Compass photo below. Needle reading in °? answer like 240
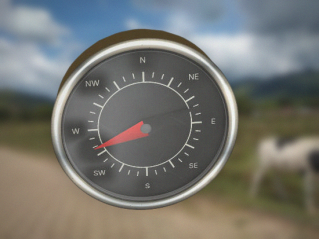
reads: 250
